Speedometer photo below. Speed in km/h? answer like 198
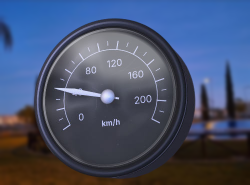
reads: 40
